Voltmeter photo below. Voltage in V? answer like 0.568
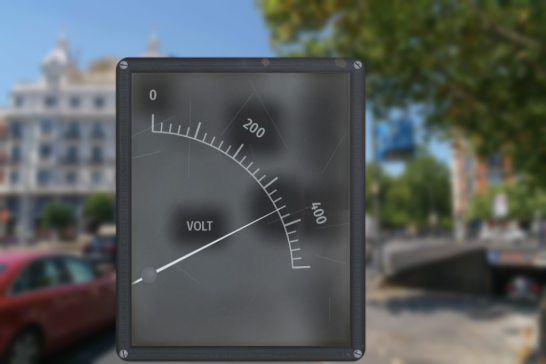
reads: 360
